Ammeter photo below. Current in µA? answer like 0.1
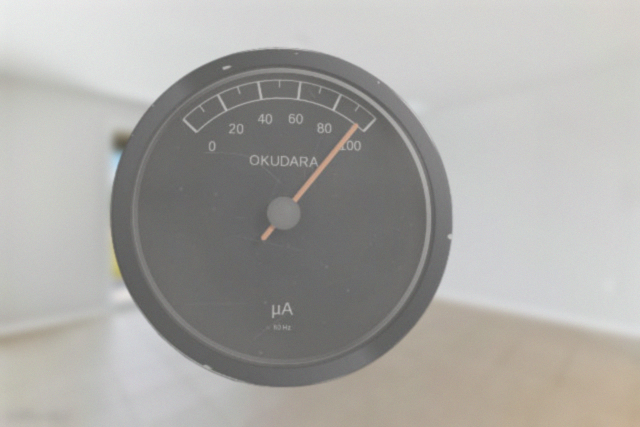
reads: 95
